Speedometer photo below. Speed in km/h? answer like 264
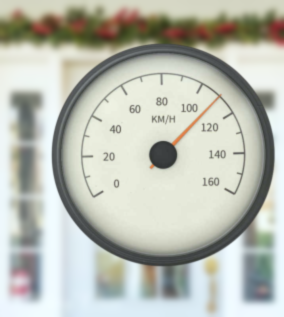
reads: 110
